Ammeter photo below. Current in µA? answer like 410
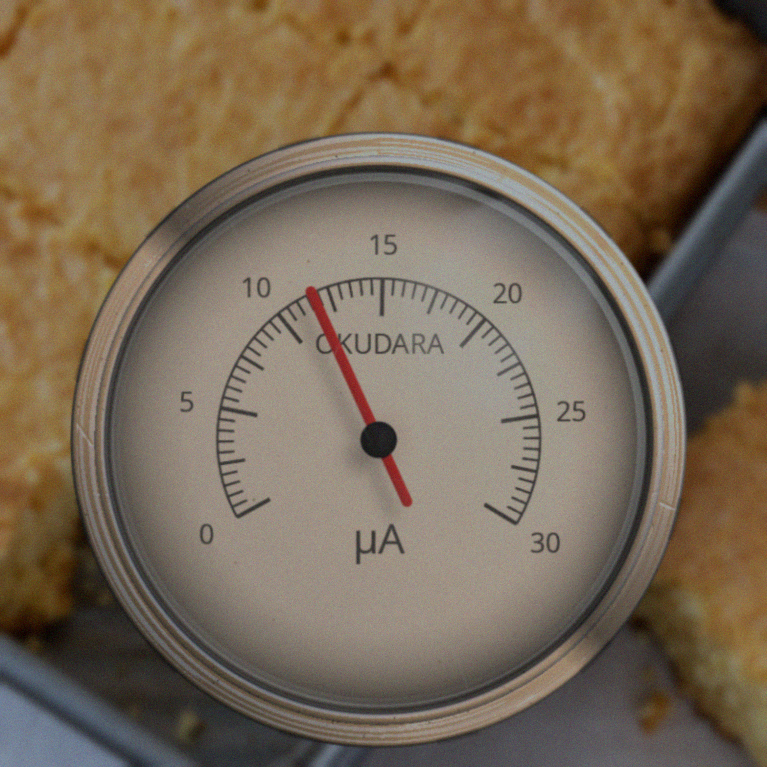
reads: 11.75
